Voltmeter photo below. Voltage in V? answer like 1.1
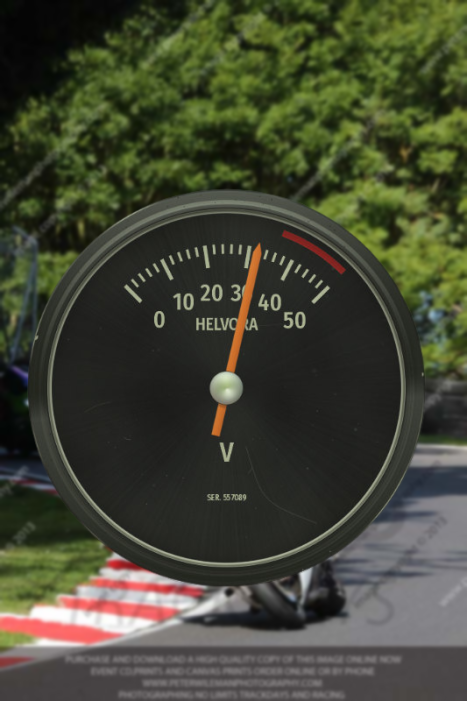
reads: 32
